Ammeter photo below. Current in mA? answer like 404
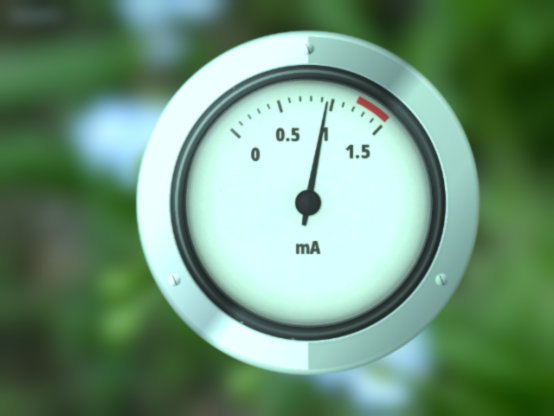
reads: 0.95
